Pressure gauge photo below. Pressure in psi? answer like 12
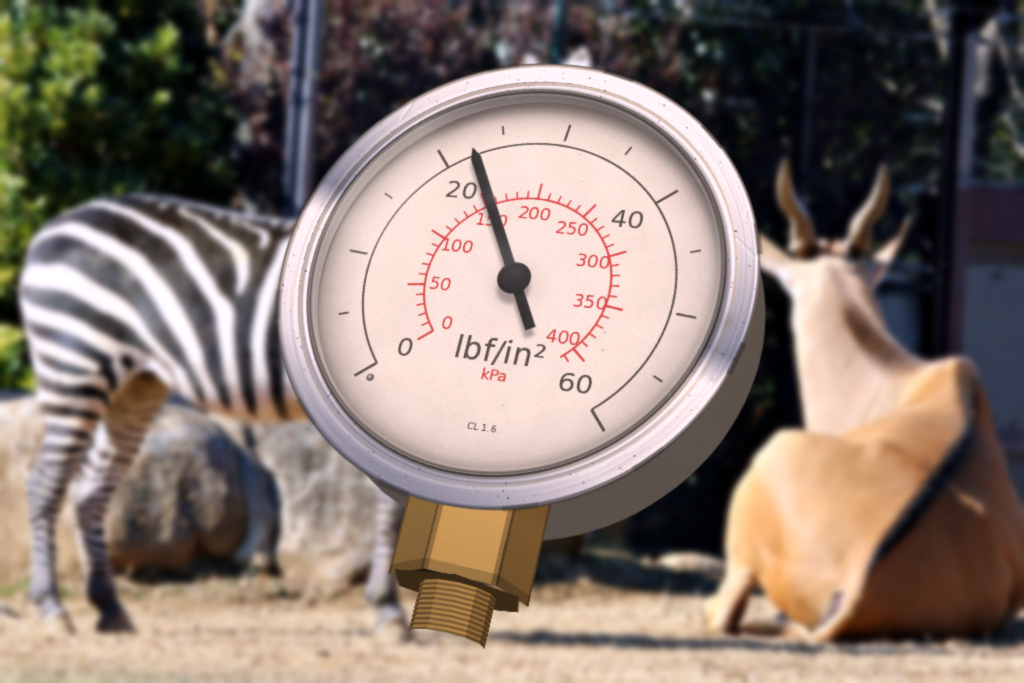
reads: 22.5
